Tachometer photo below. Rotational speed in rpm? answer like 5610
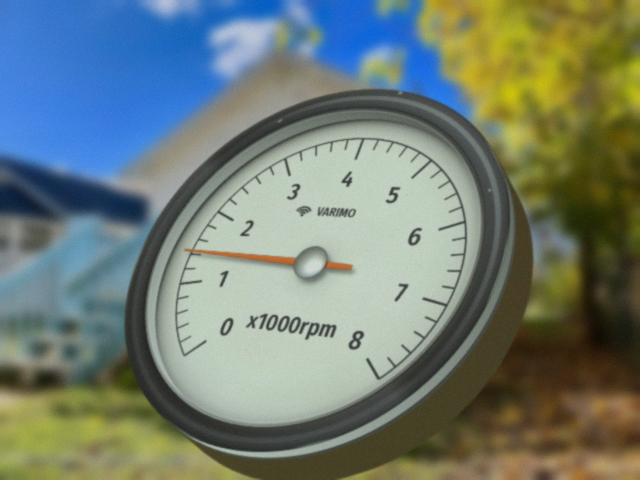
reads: 1400
